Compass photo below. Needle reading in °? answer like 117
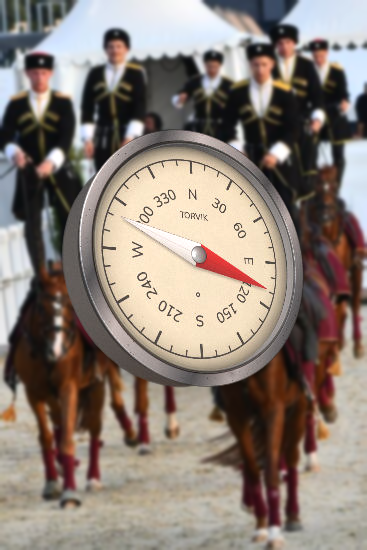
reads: 110
